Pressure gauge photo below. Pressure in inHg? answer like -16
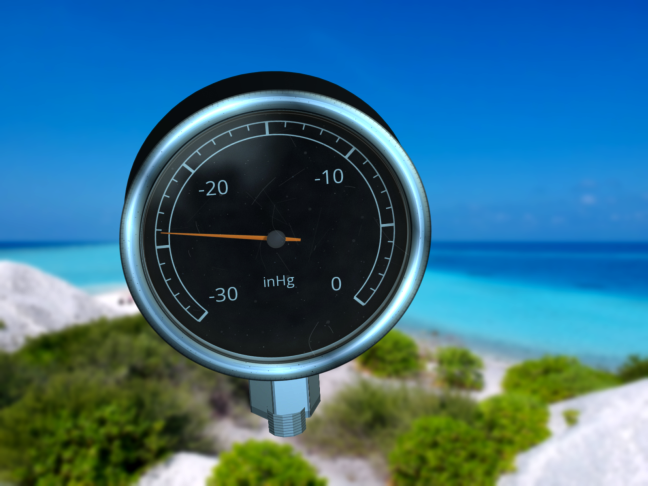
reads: -24
